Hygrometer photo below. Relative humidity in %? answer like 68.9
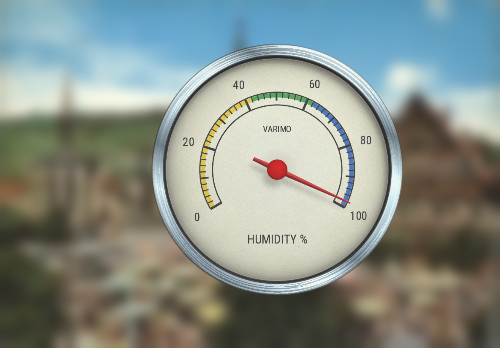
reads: 98
